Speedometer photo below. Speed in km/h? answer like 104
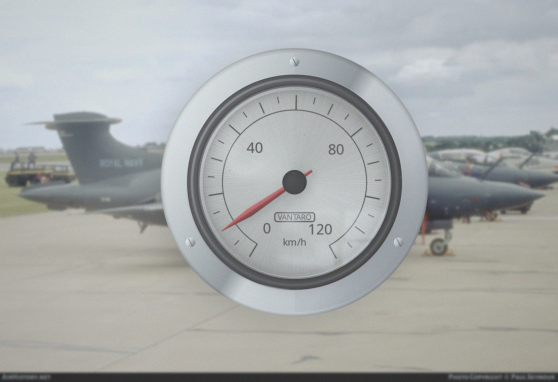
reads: 10
